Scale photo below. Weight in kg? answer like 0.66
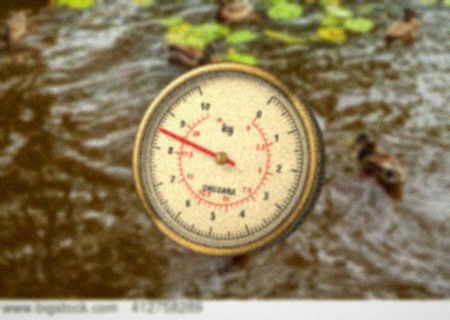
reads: 8.5
